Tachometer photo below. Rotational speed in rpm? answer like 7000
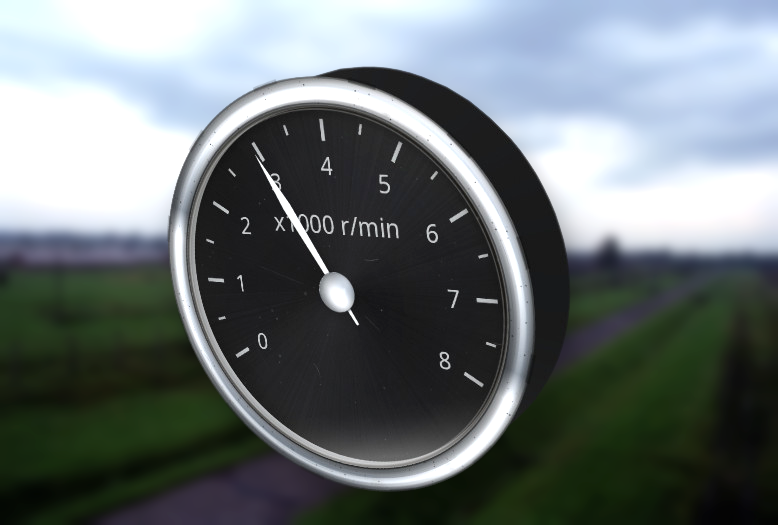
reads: 3000
